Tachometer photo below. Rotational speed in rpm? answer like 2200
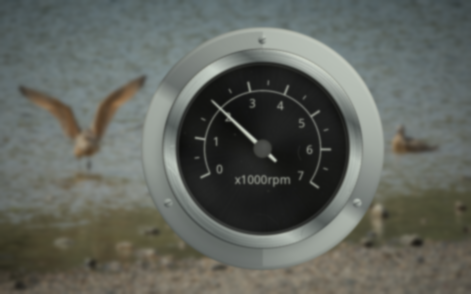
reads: 2000
